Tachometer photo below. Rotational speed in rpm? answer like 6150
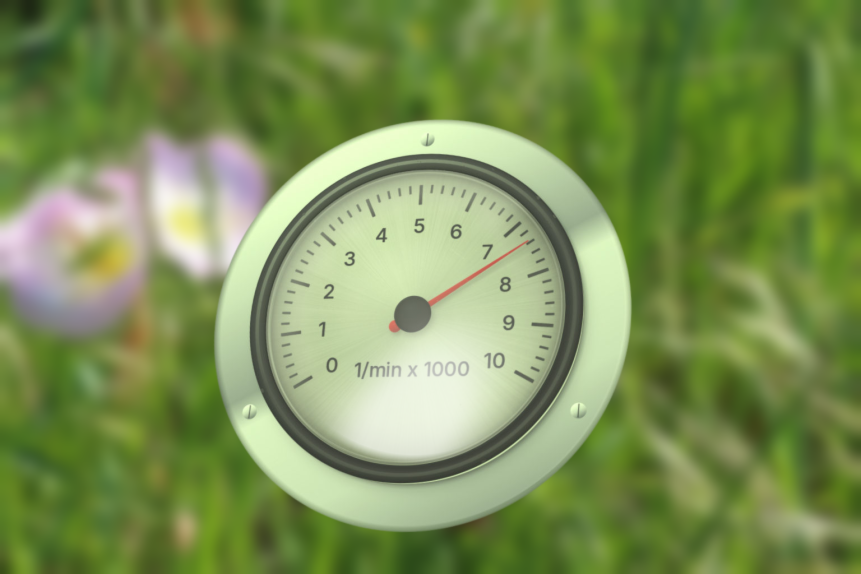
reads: 7400
